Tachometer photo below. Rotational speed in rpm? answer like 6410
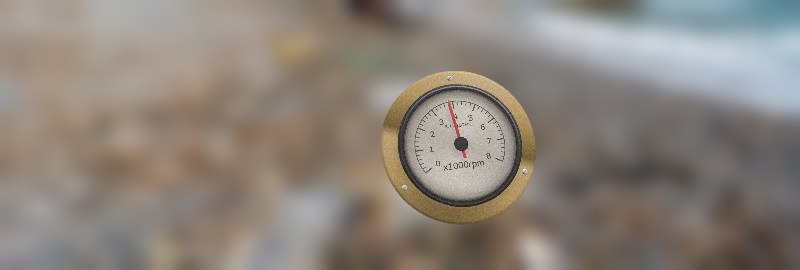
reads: 3800
